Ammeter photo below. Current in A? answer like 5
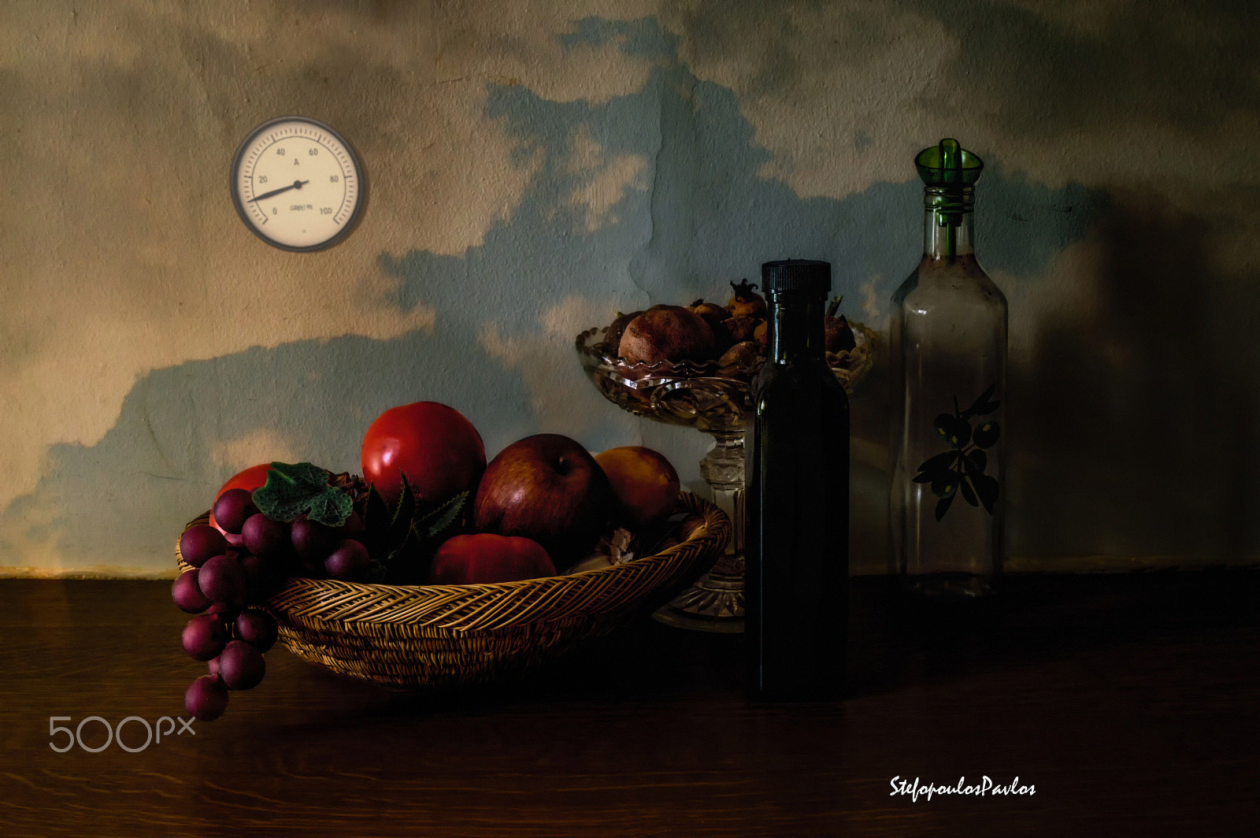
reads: 10
